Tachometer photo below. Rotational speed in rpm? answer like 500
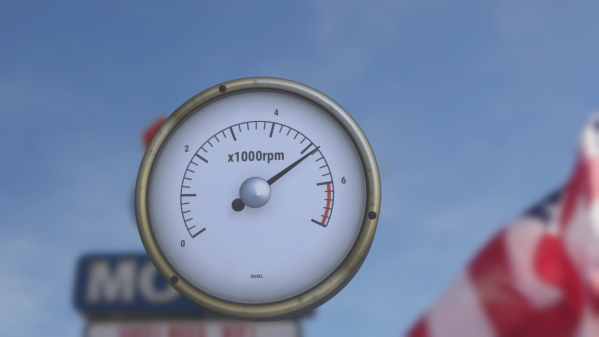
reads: 5200
